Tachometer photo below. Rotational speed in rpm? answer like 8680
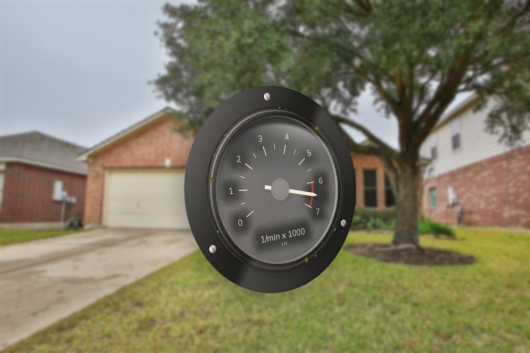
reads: 6500
